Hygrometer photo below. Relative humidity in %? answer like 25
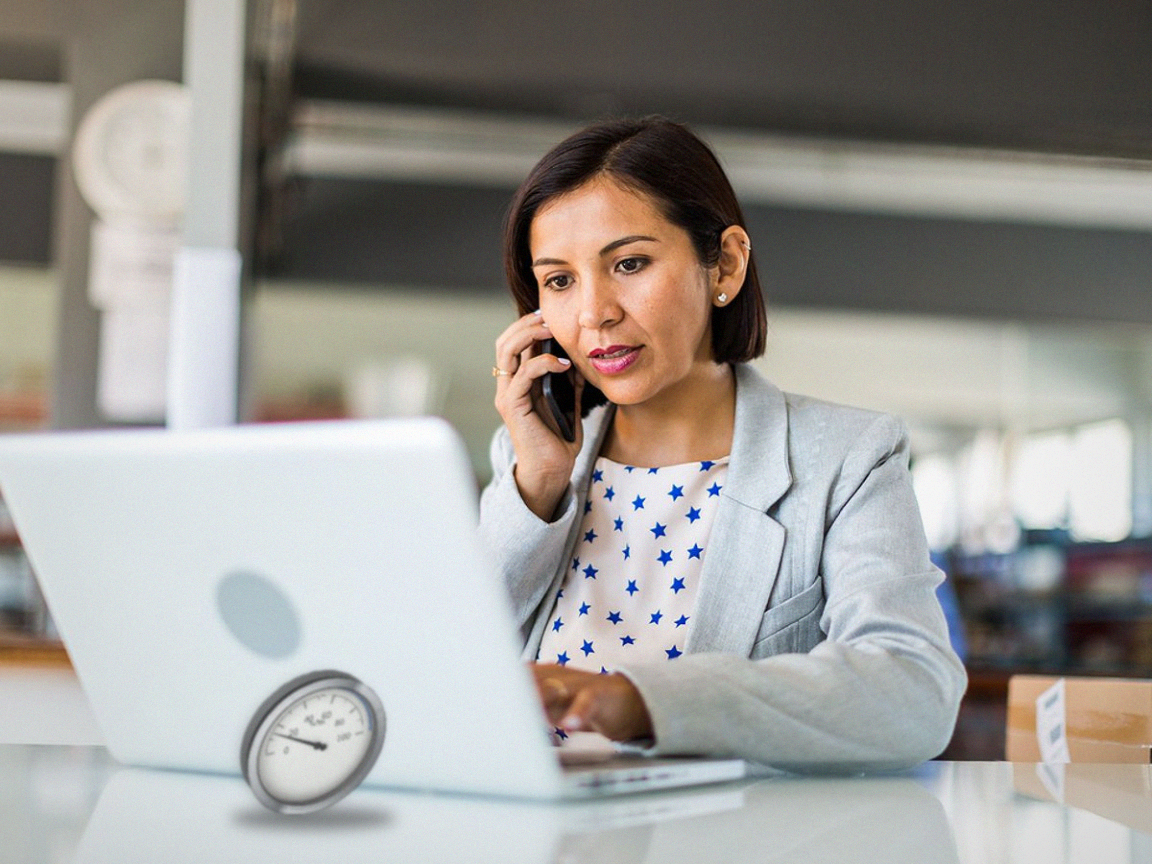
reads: 15
